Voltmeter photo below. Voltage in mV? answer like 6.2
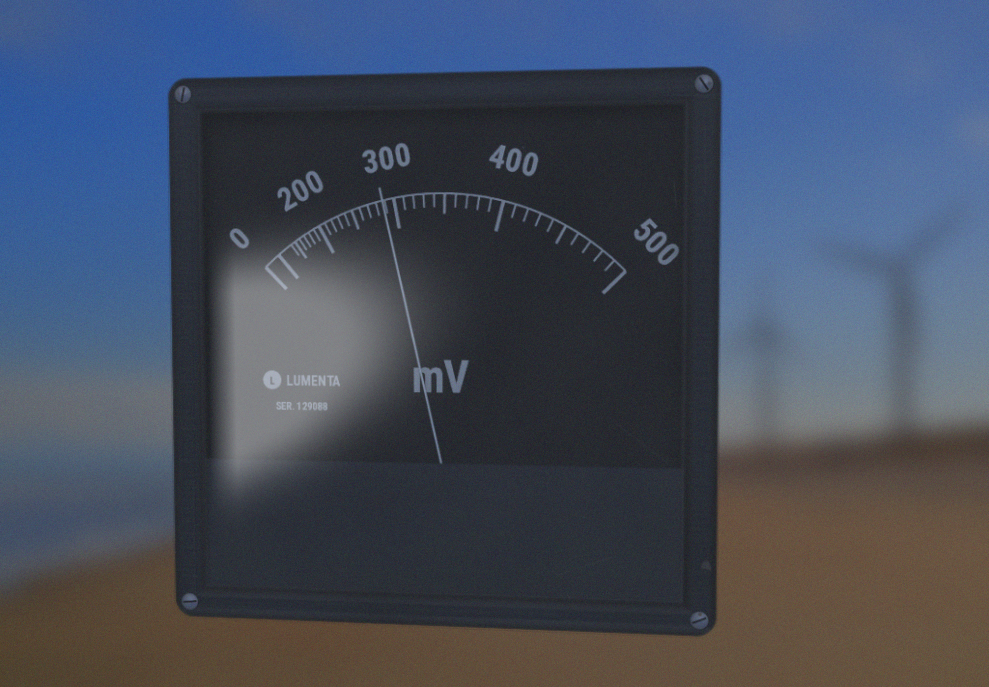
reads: 290
